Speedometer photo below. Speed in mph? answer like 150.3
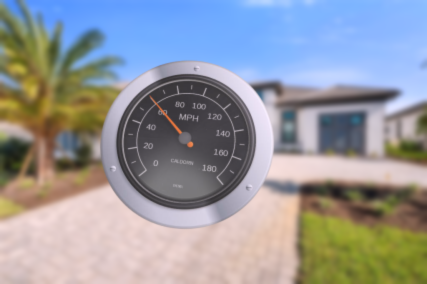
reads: 60
